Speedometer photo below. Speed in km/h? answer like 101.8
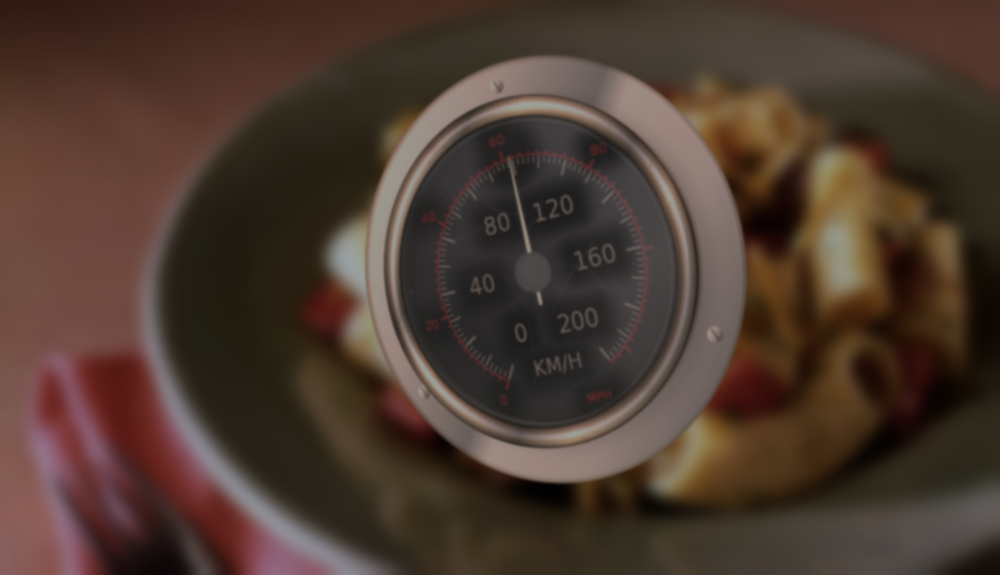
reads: 100
